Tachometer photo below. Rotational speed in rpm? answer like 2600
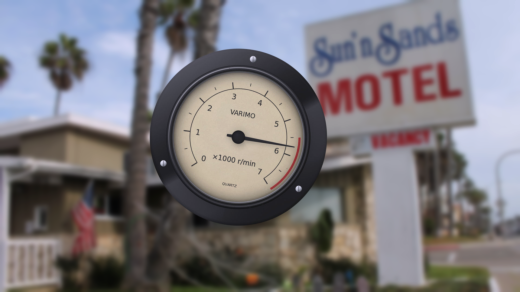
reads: 5750
